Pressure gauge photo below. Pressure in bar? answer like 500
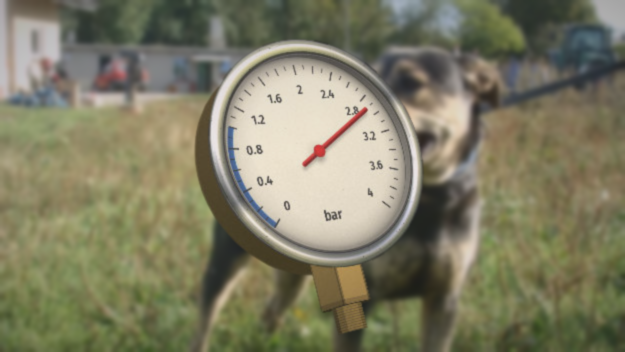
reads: 2.9
